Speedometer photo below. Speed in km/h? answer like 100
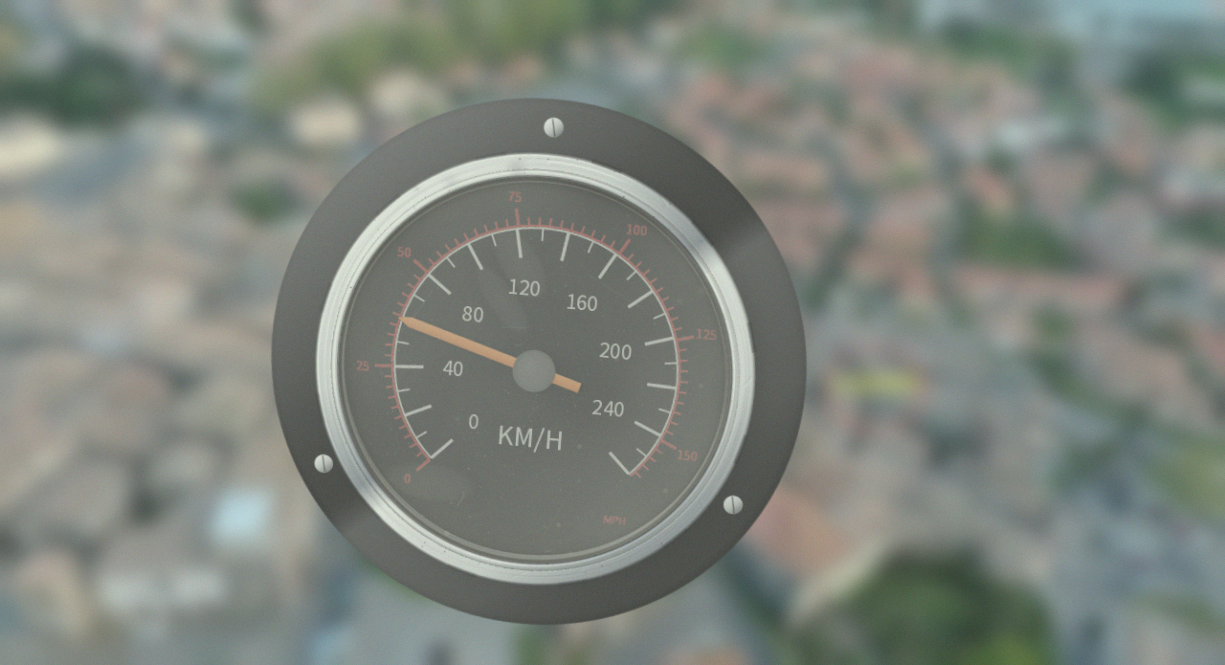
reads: 60
